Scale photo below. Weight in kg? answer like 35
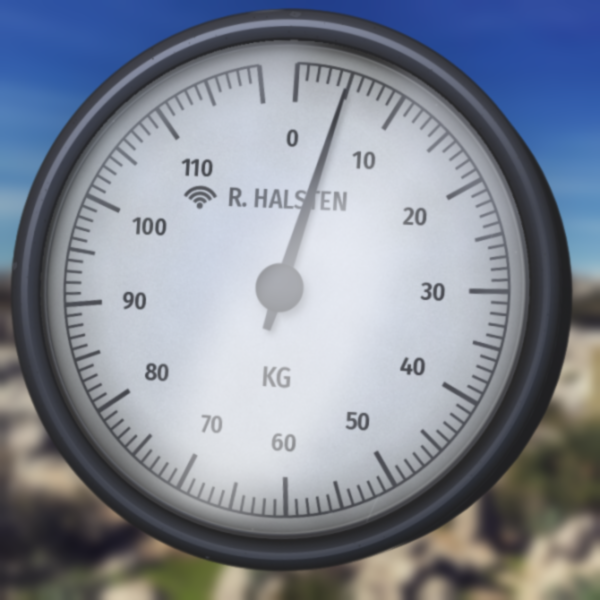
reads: 5
